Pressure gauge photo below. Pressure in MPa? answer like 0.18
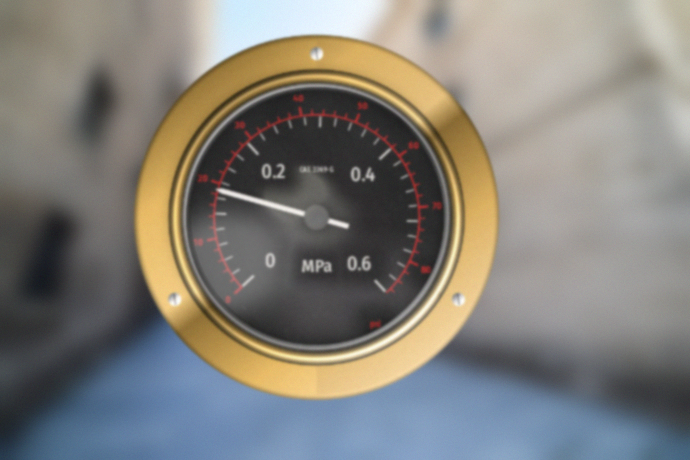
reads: 0.13
